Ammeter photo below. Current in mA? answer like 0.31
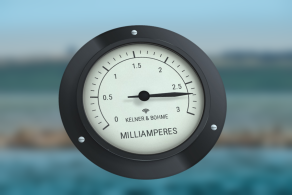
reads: 2.7
